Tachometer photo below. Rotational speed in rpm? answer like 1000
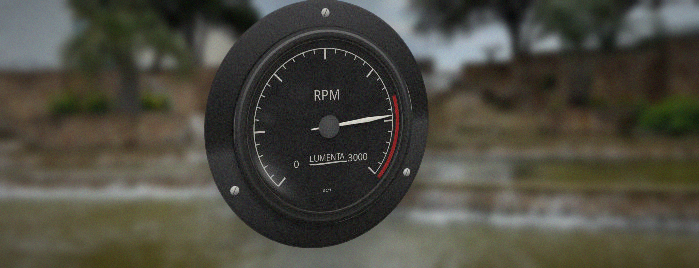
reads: 2450
